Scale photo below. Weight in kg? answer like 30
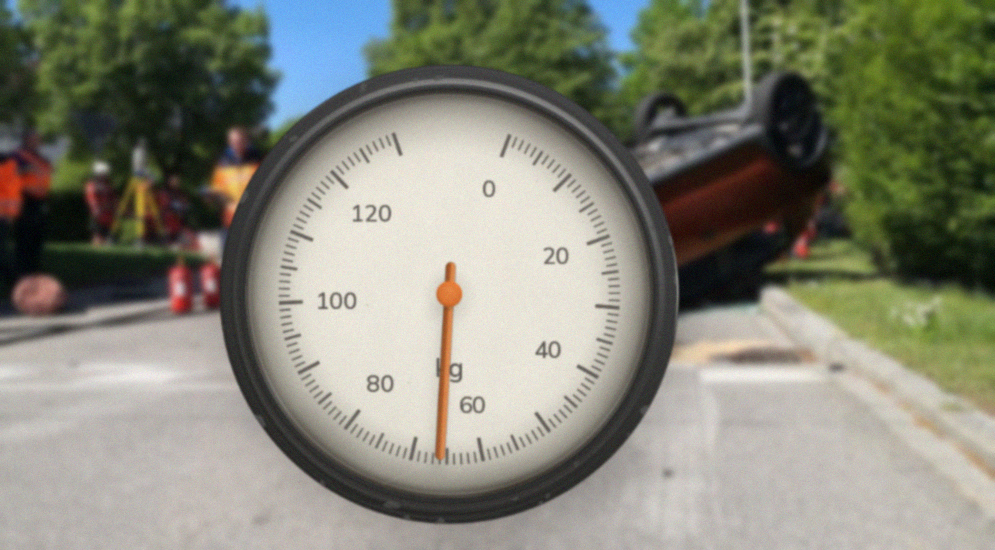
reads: 66
